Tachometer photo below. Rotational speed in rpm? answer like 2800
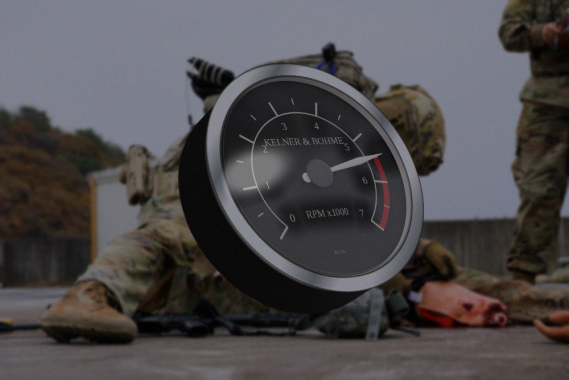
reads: 5500
